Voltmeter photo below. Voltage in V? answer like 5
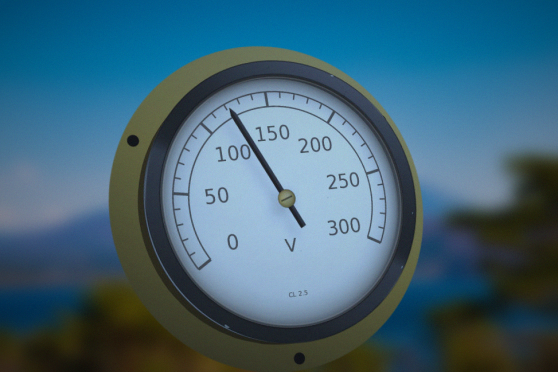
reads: 120
